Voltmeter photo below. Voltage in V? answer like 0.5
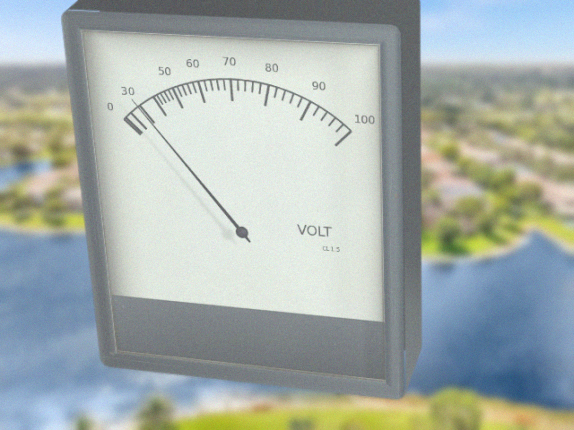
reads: 30
